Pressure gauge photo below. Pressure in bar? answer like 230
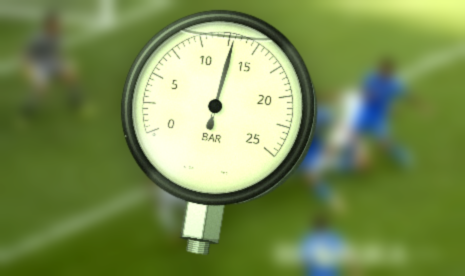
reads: 13
